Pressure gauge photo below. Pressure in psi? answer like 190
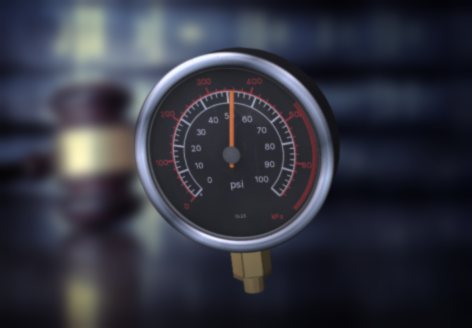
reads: 52
